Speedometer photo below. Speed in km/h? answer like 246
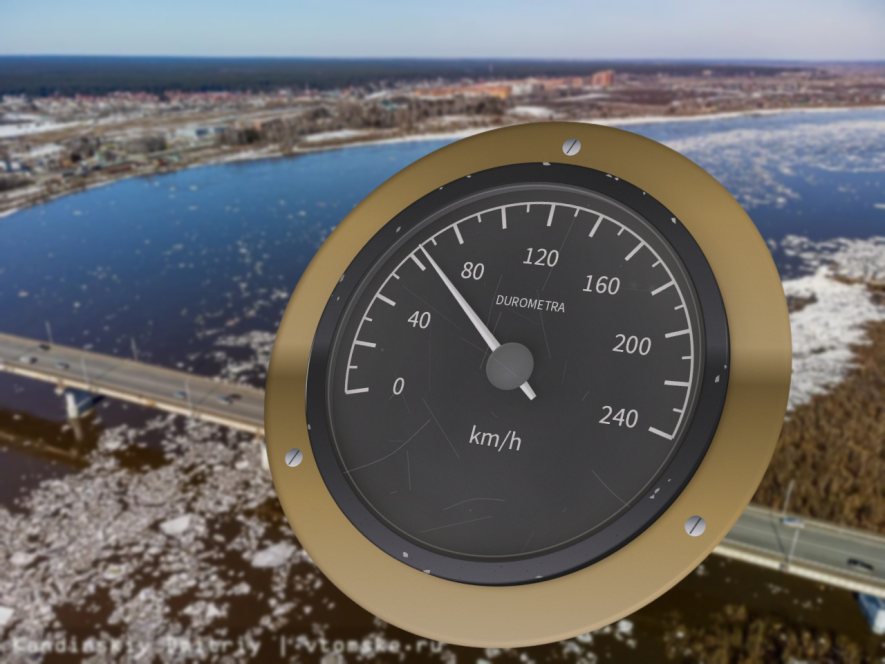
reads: 65
